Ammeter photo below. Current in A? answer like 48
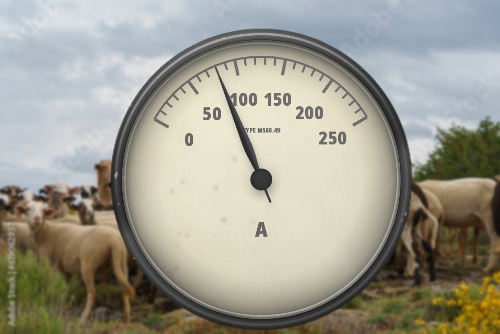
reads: 80
